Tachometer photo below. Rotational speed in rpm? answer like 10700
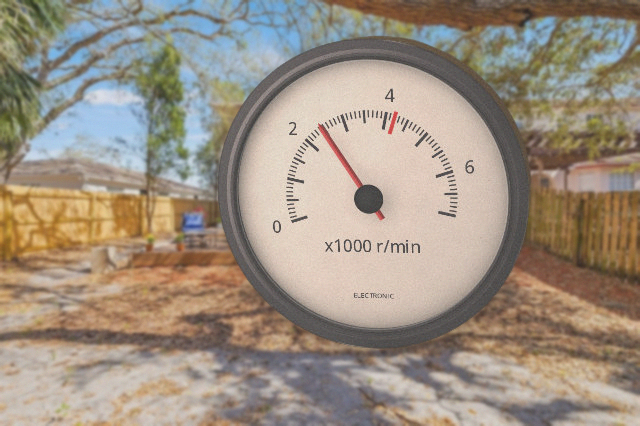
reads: 2500
